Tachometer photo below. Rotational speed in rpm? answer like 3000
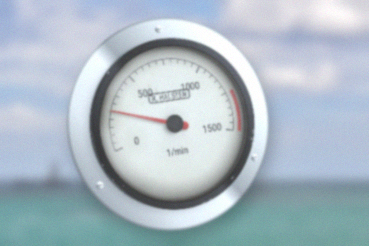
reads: 250
